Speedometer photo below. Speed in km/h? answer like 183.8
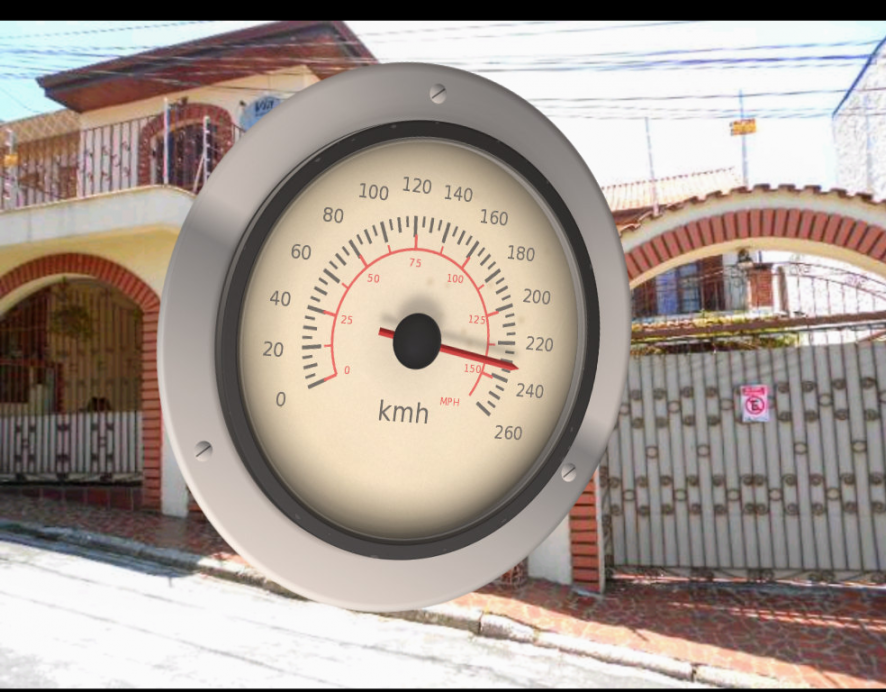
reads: 232.5
